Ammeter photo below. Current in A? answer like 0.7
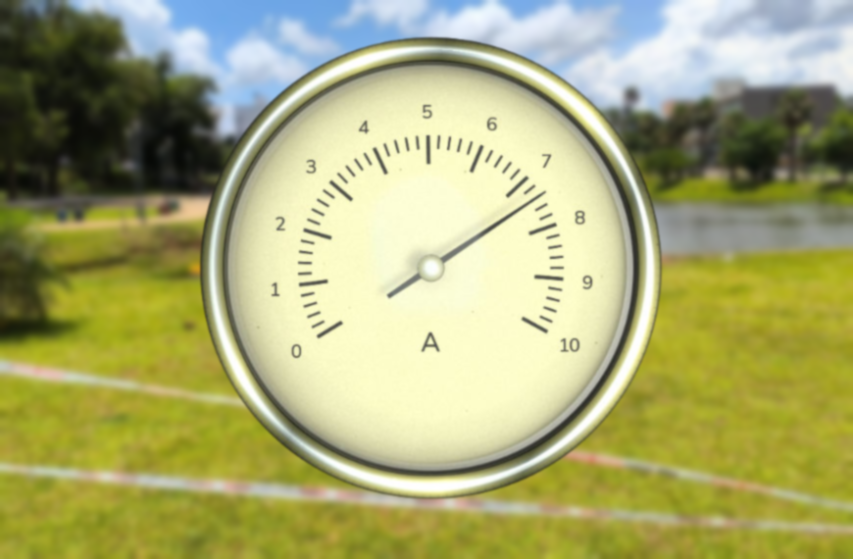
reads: 7.4
